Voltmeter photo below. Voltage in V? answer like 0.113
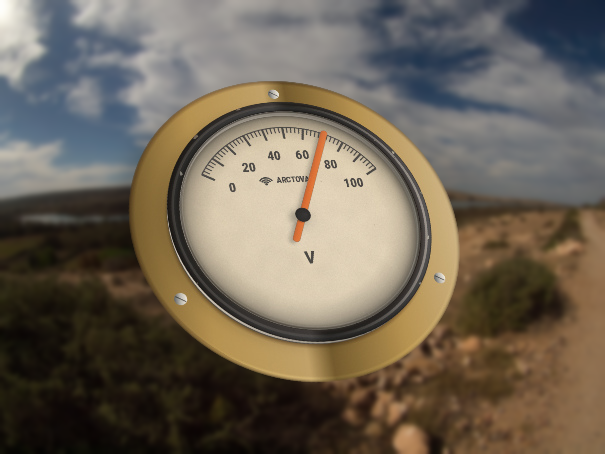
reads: 70
